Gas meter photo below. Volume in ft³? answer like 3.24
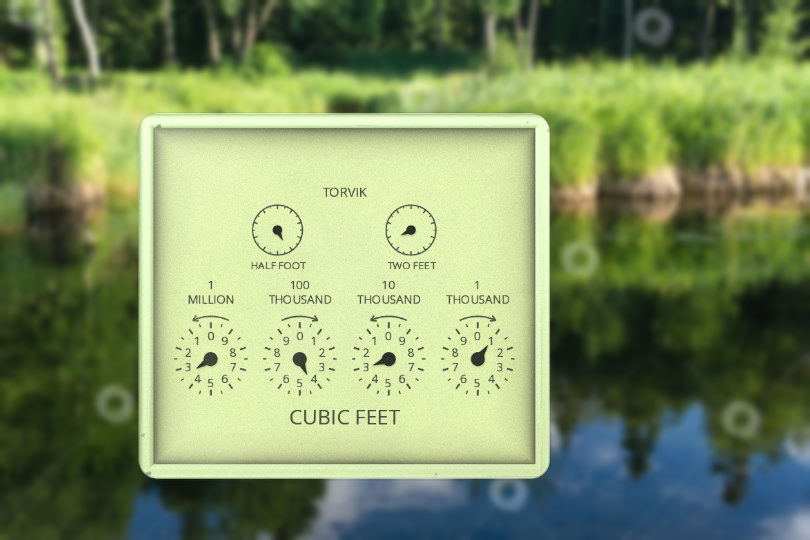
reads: 343100
